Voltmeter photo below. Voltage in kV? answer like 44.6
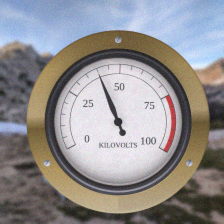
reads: 40
